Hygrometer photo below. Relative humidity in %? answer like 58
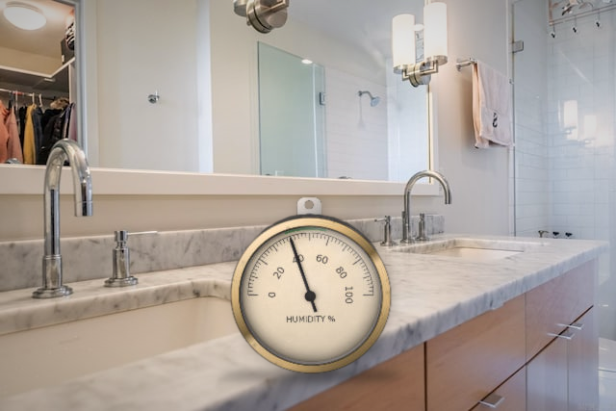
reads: 40
